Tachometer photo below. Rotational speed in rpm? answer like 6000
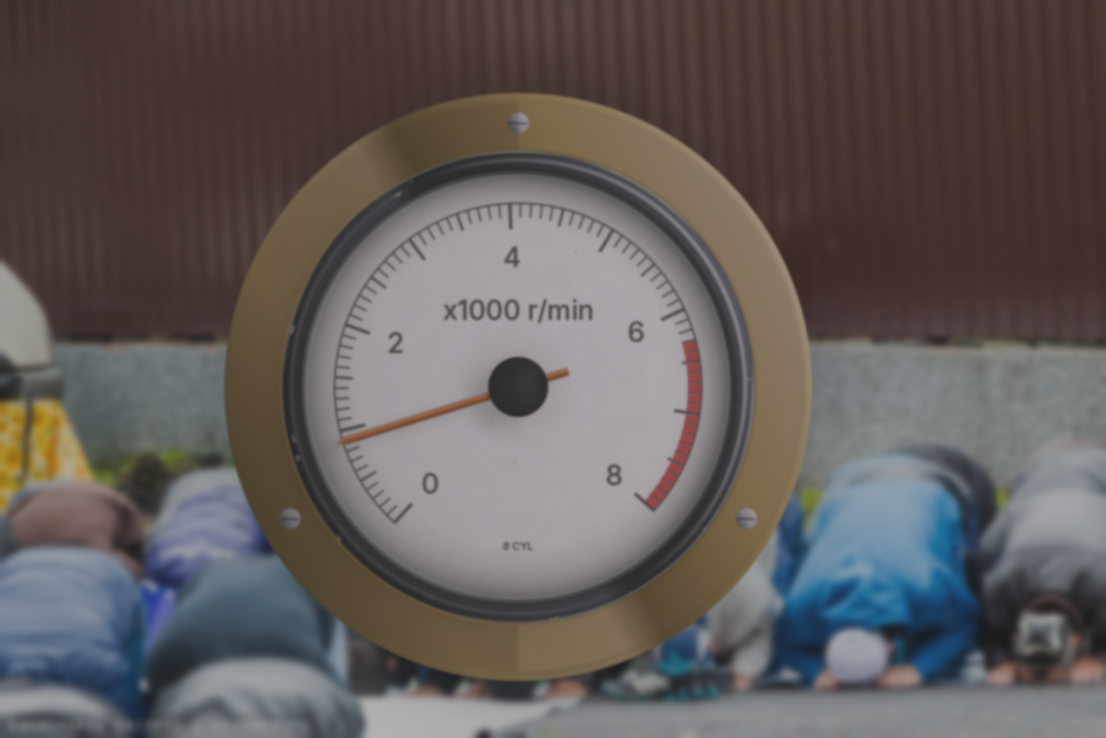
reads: 900
